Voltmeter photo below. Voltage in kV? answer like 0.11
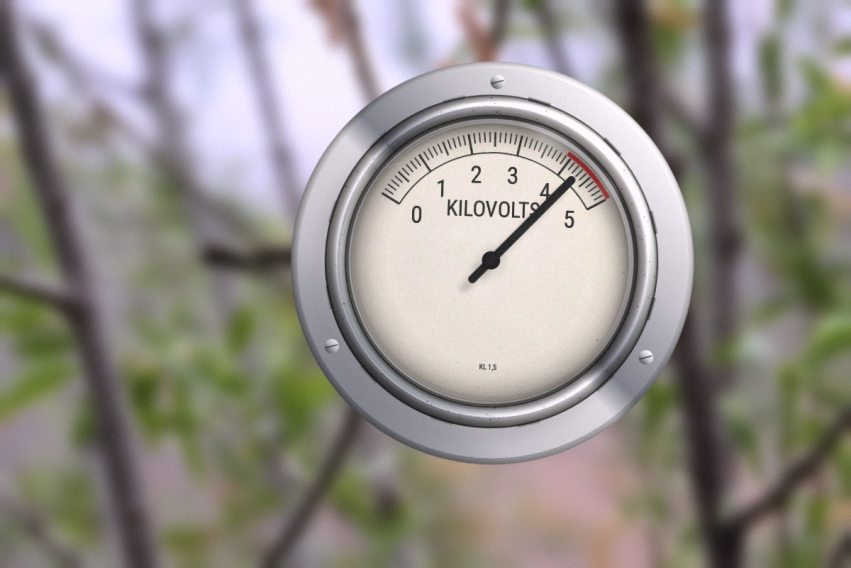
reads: 4.3
